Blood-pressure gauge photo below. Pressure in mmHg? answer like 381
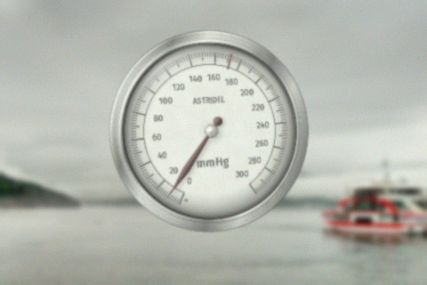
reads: 10
